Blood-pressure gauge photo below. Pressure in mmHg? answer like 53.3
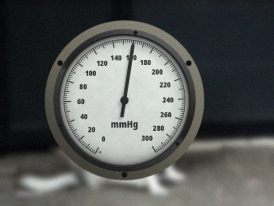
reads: 160
